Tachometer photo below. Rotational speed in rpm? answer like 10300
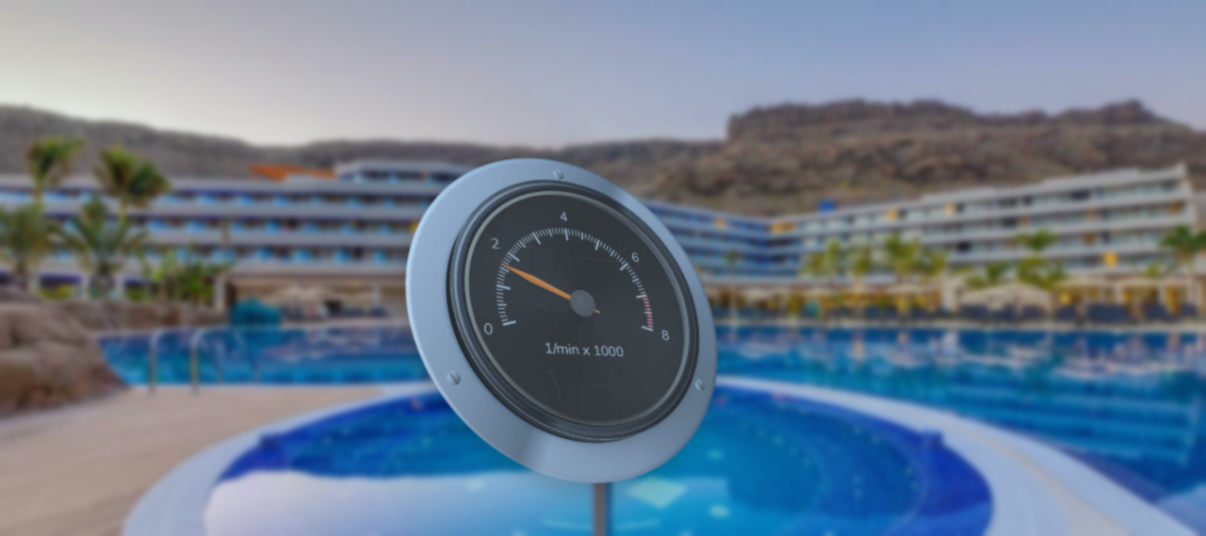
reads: 1500
